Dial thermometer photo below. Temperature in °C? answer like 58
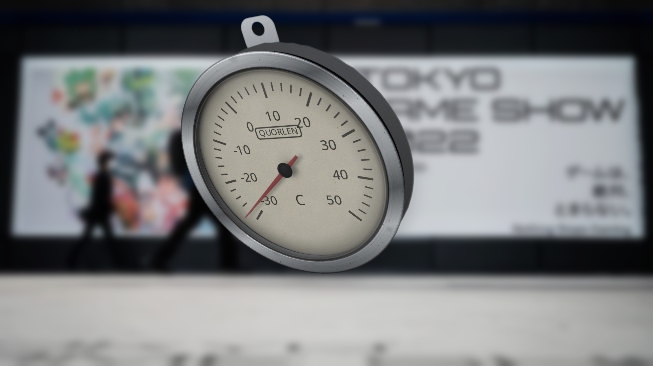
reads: -28
